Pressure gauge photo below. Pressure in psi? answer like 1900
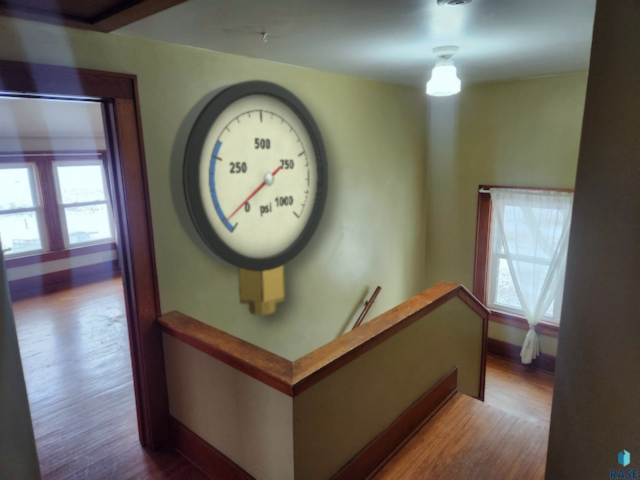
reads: 50
